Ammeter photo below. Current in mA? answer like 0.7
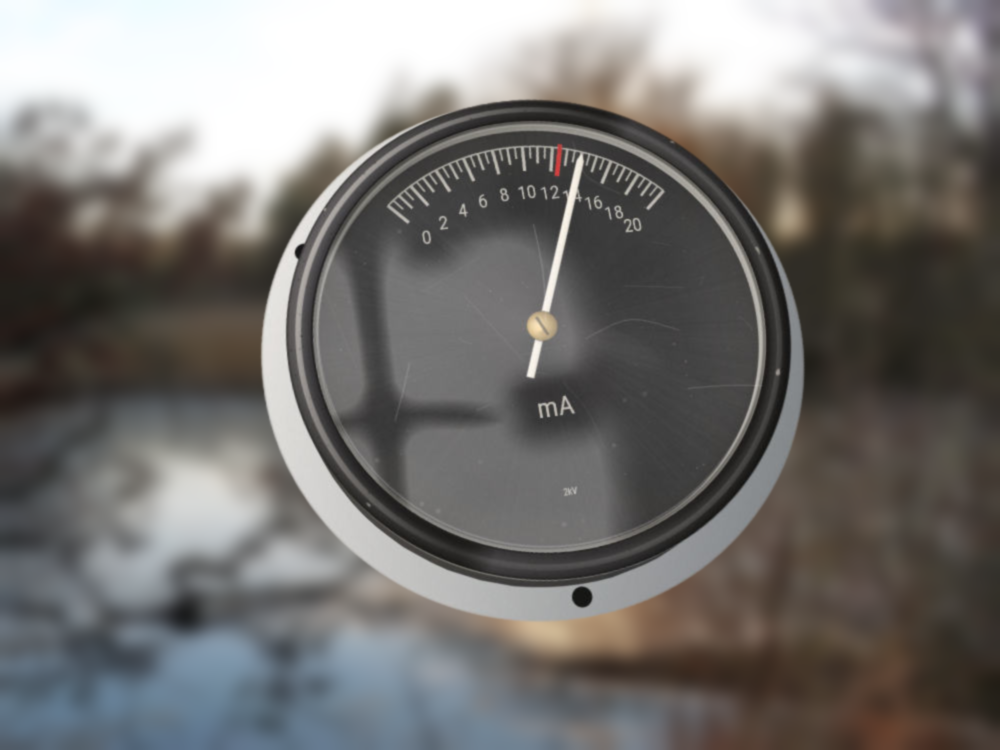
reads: 14
